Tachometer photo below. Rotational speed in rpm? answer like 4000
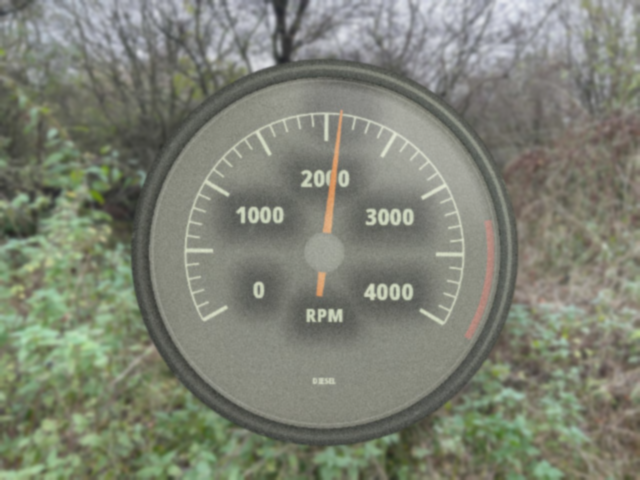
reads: 2100
